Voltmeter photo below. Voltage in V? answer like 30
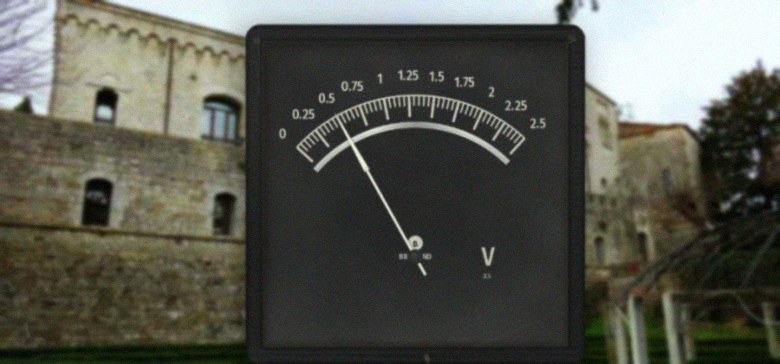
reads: 0.5
